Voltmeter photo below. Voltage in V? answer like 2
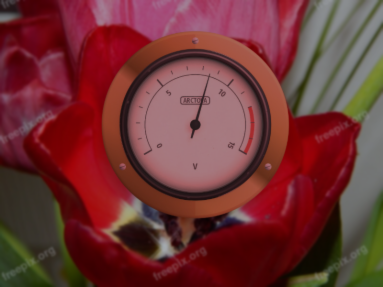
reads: 8.5
